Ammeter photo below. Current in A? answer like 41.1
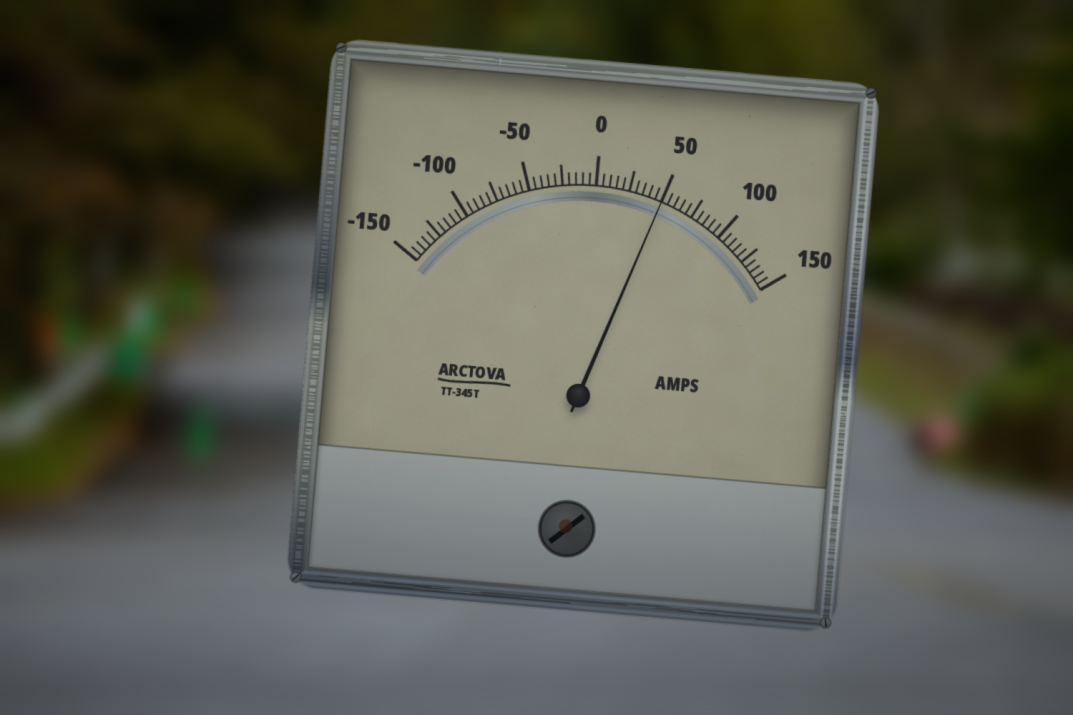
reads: 50
